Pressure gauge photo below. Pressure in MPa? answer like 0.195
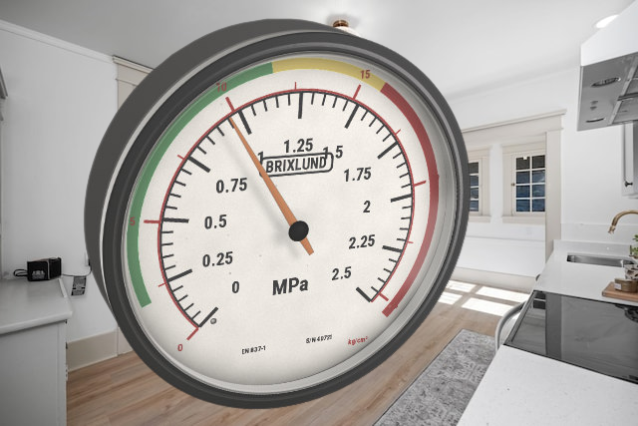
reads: 0.95
